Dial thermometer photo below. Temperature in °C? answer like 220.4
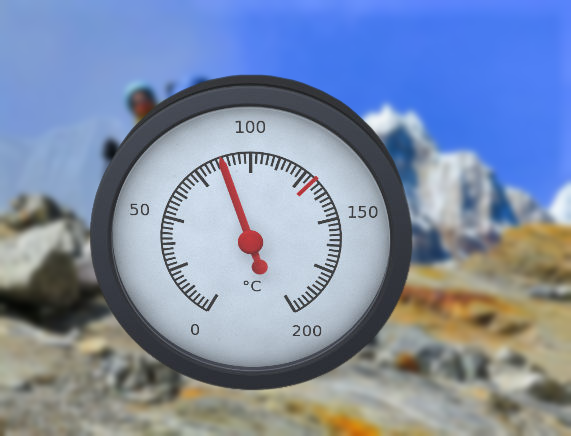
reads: 87.5
